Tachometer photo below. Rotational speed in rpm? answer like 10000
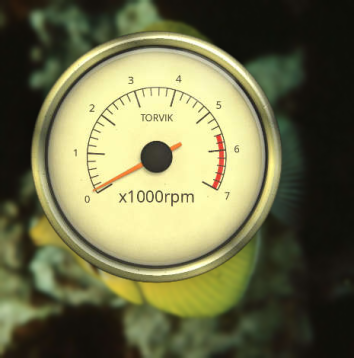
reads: 100
